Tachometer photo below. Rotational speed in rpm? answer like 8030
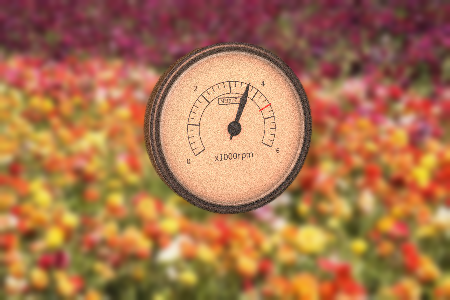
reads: 3600
